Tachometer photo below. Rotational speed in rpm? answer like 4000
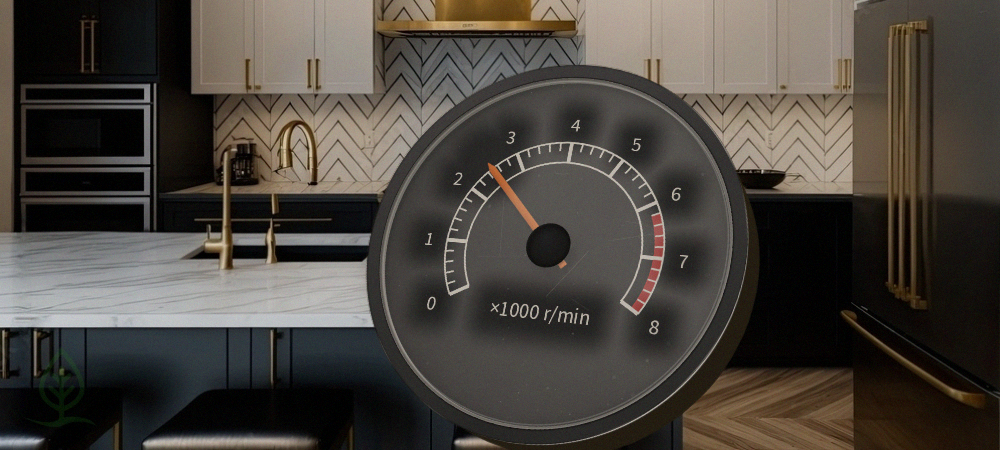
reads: 2500
